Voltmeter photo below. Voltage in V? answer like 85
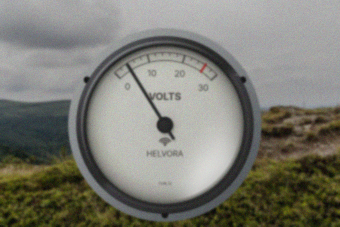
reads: 4
